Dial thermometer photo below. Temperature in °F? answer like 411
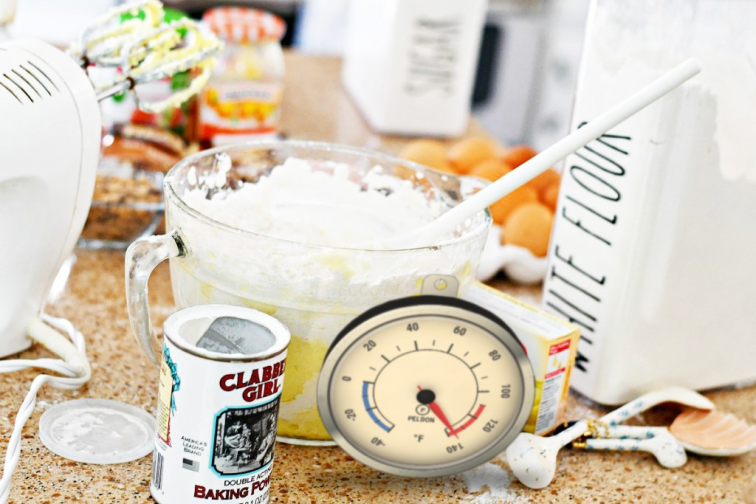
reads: 135
